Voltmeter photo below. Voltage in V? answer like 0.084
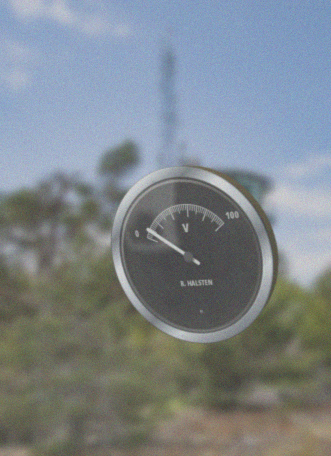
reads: 10
